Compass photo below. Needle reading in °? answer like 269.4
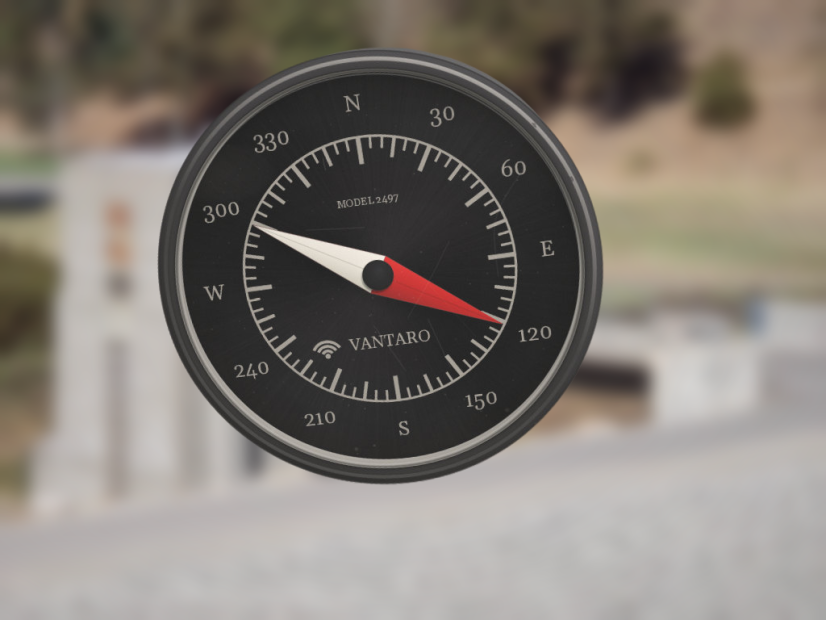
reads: 120
